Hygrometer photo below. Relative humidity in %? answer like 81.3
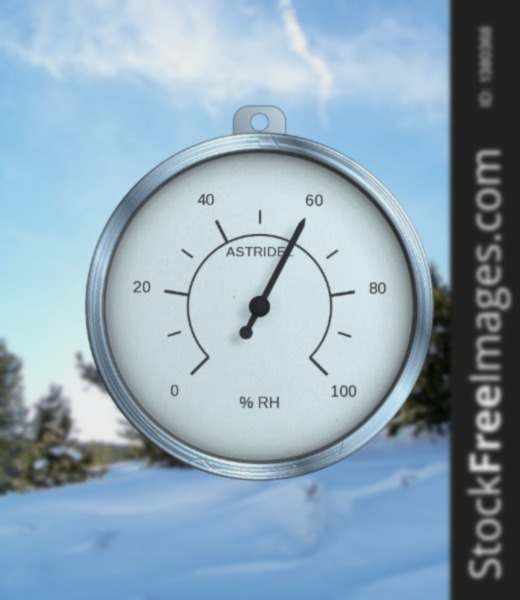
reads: 60
